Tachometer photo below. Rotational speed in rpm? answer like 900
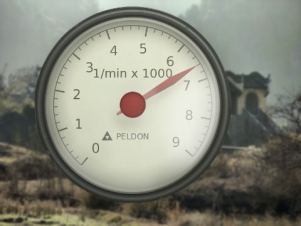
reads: 6600
